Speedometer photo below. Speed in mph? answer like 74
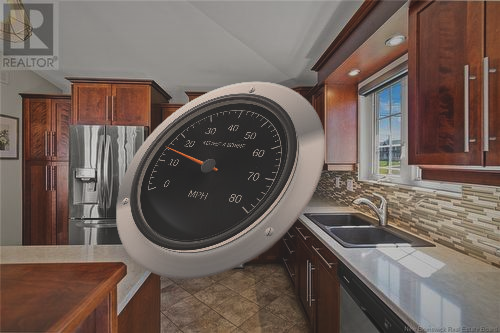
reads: 14
